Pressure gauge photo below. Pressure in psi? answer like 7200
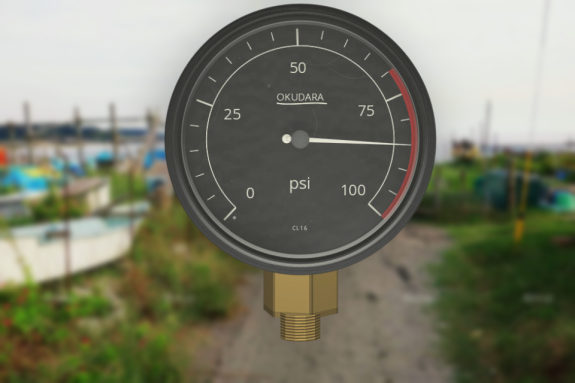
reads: 85
